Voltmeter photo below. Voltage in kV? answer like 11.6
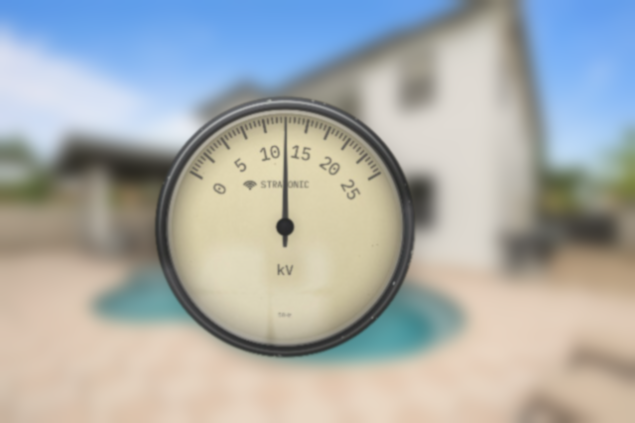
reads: 12.5
